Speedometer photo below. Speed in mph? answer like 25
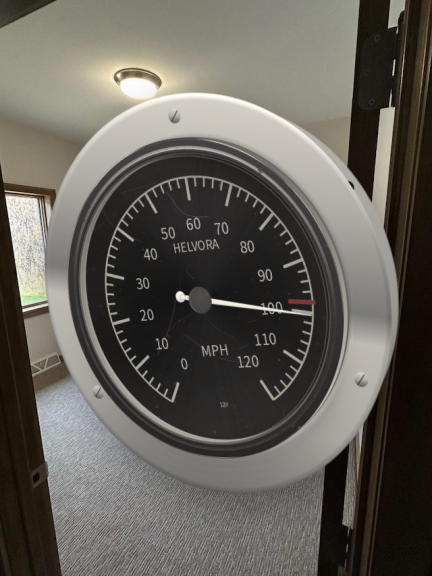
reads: 100
